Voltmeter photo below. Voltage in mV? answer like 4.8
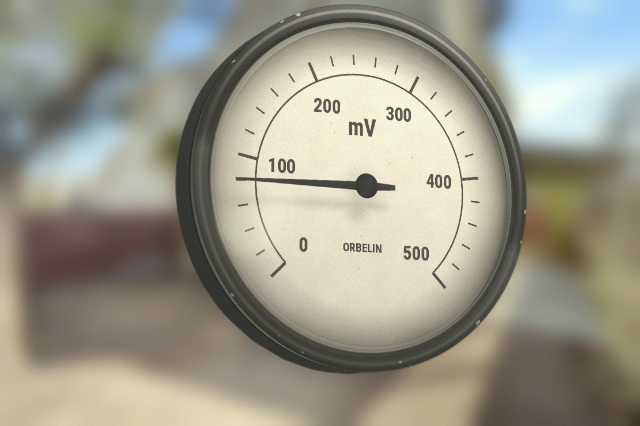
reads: 80
